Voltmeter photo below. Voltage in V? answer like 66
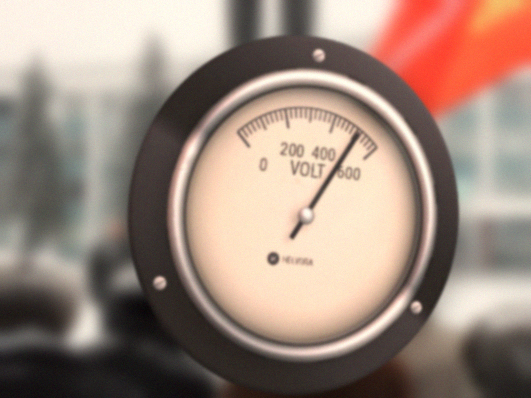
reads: 500
